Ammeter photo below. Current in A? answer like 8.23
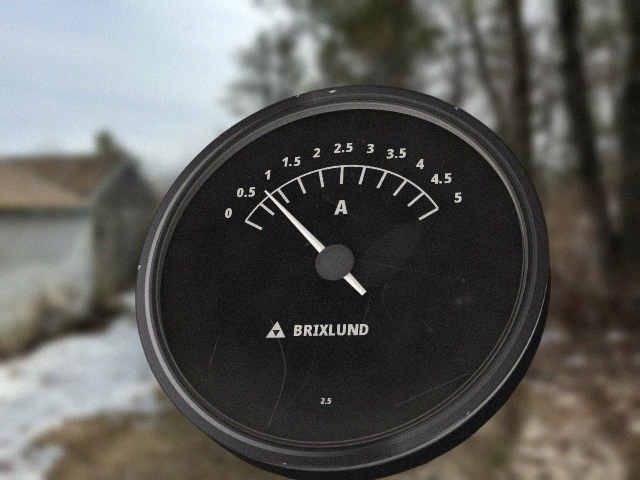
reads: 0.75
